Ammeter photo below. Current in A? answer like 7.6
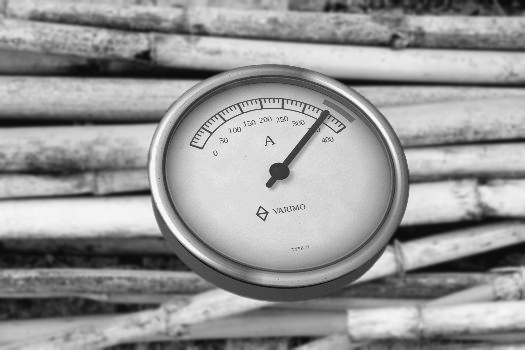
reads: 350
